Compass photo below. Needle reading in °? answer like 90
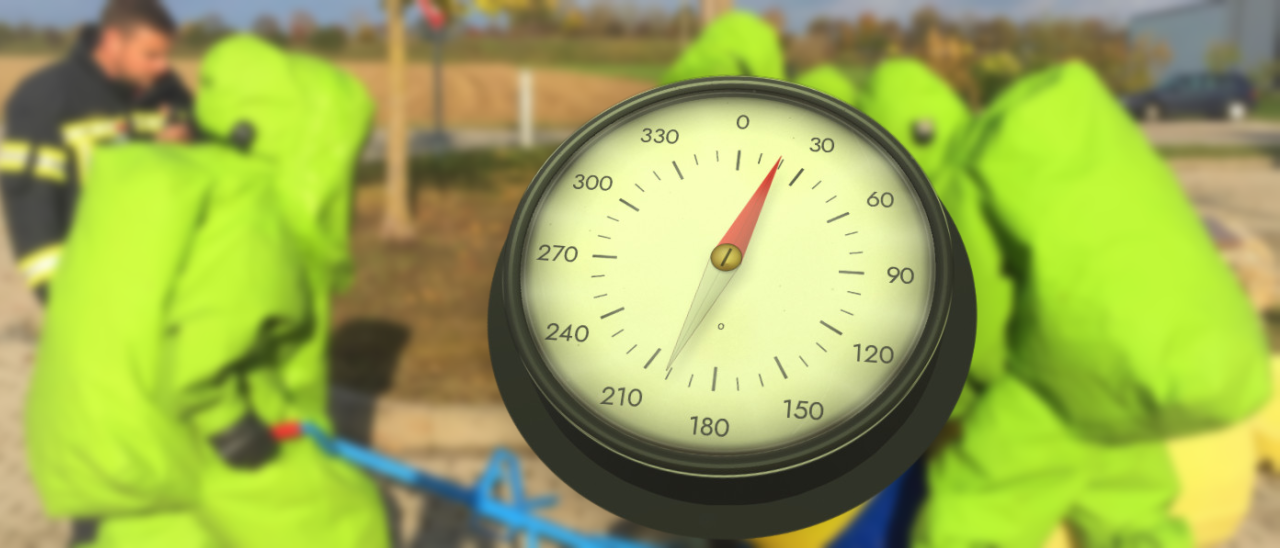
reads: 20
